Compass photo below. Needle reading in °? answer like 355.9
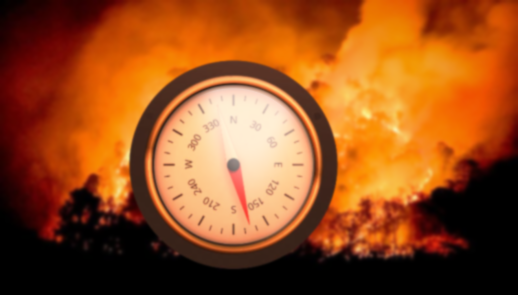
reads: 165
